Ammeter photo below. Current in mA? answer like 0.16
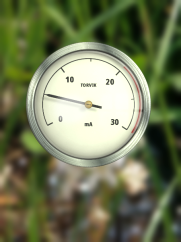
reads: 5
